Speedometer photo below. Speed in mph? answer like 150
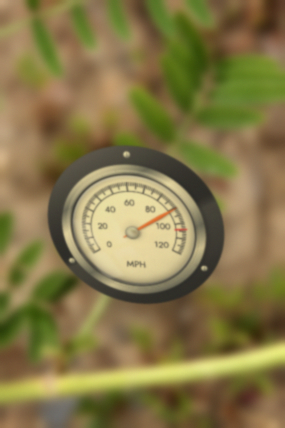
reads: 90
